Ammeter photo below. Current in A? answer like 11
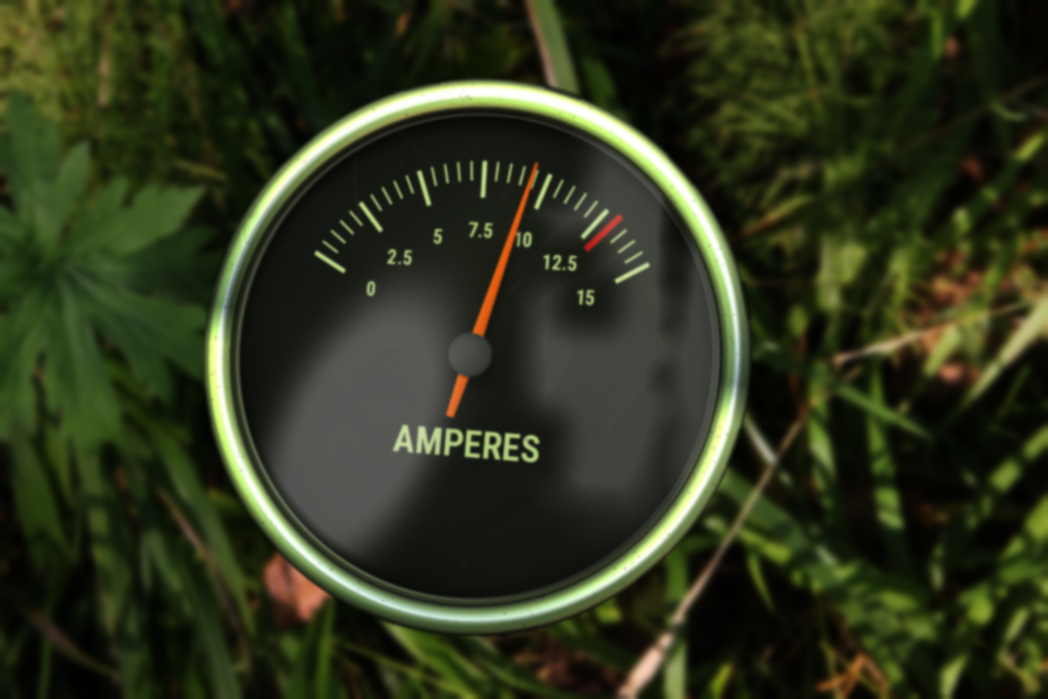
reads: 9.5
